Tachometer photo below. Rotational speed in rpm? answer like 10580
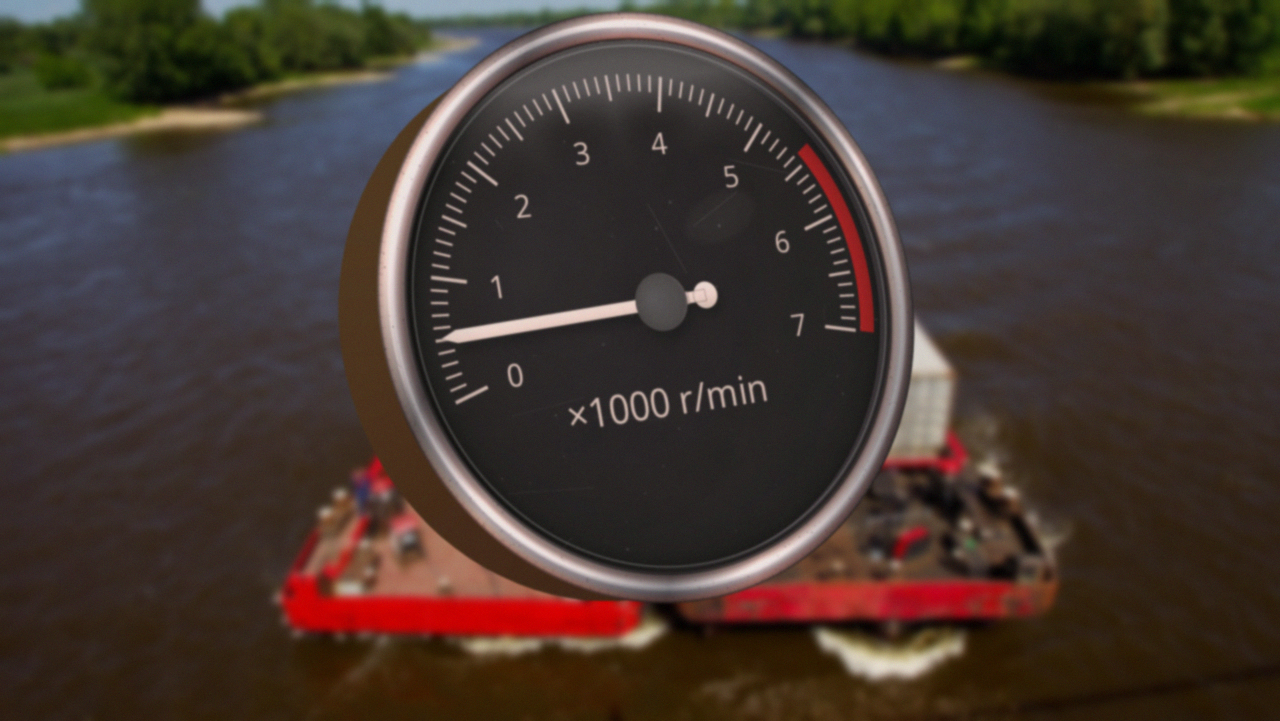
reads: 500
